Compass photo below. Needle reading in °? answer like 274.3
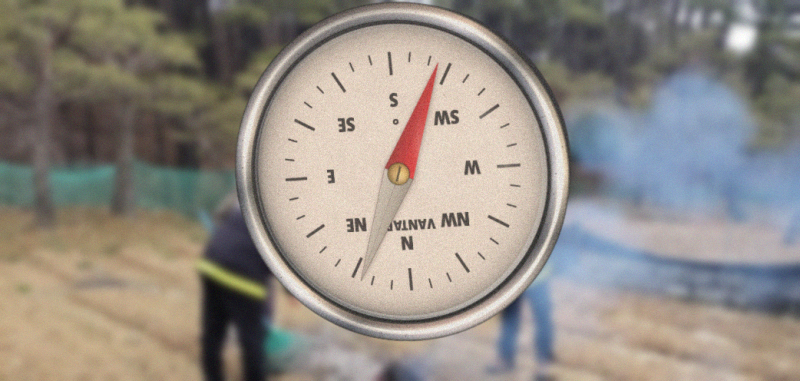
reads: 205
